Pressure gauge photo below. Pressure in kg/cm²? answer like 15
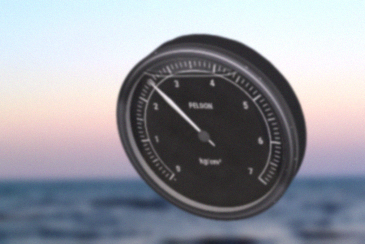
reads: 2.5
